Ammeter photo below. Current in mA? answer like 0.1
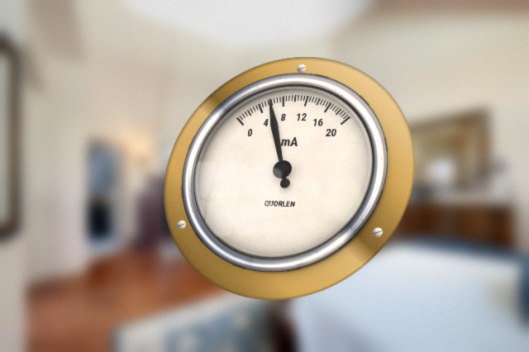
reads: 6
